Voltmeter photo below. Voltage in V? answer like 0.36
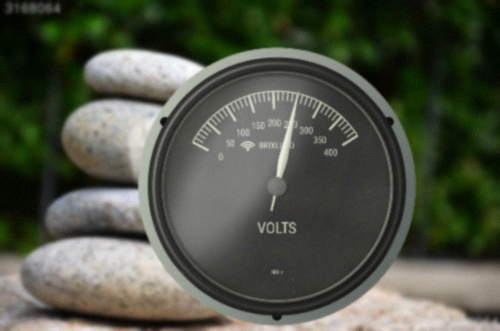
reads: 250
